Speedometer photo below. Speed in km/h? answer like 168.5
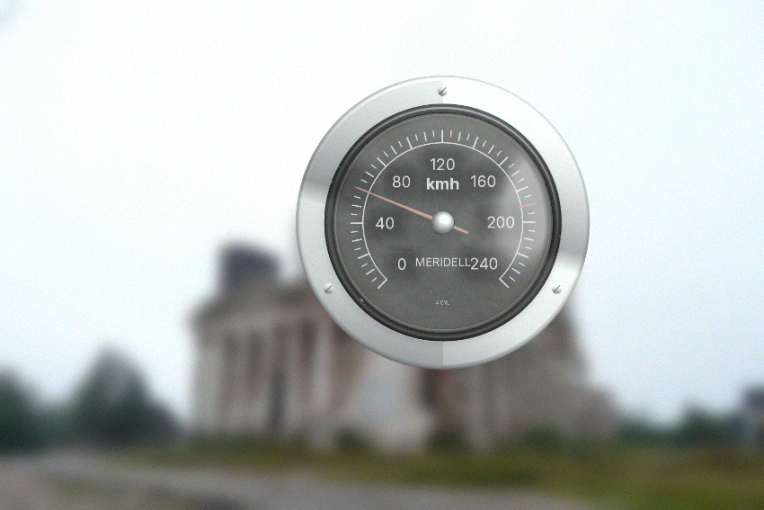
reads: 60
